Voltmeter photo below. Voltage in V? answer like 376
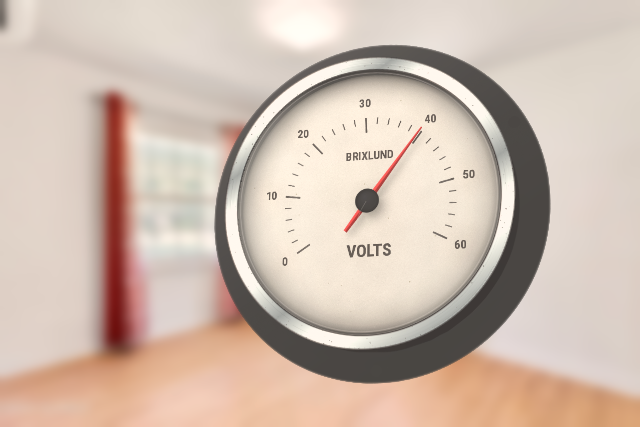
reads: 40
